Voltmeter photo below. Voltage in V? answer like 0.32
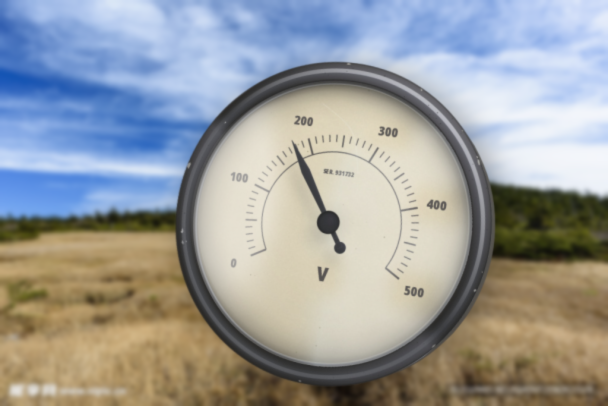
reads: 180
